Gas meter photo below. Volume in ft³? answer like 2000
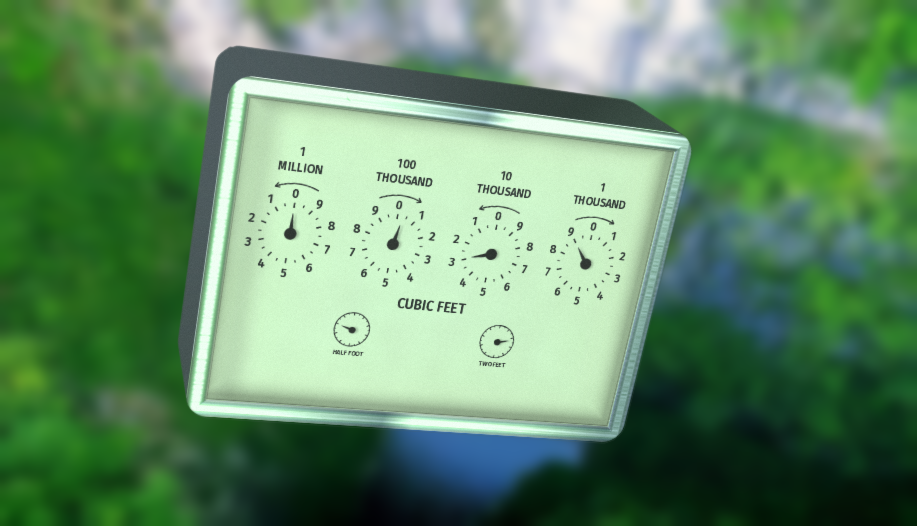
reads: 2900
